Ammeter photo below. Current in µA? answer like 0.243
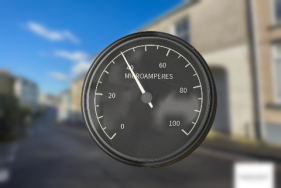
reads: 40
